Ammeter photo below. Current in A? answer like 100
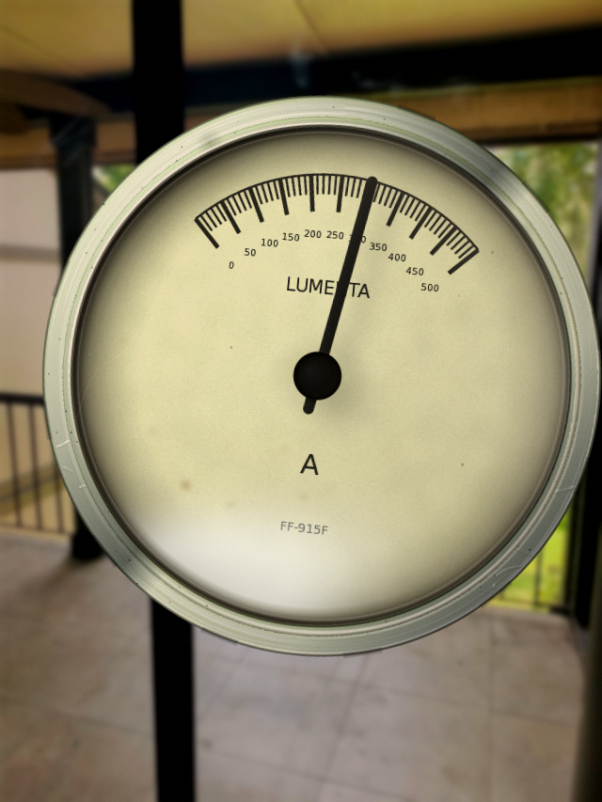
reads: 300
